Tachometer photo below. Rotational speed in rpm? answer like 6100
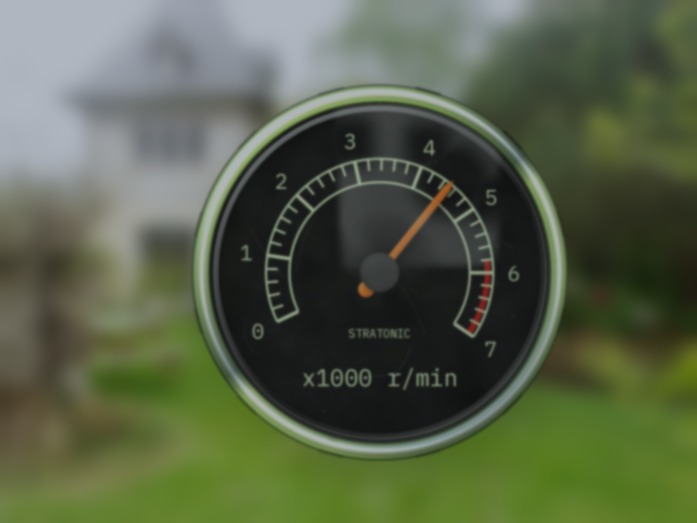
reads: 4500
